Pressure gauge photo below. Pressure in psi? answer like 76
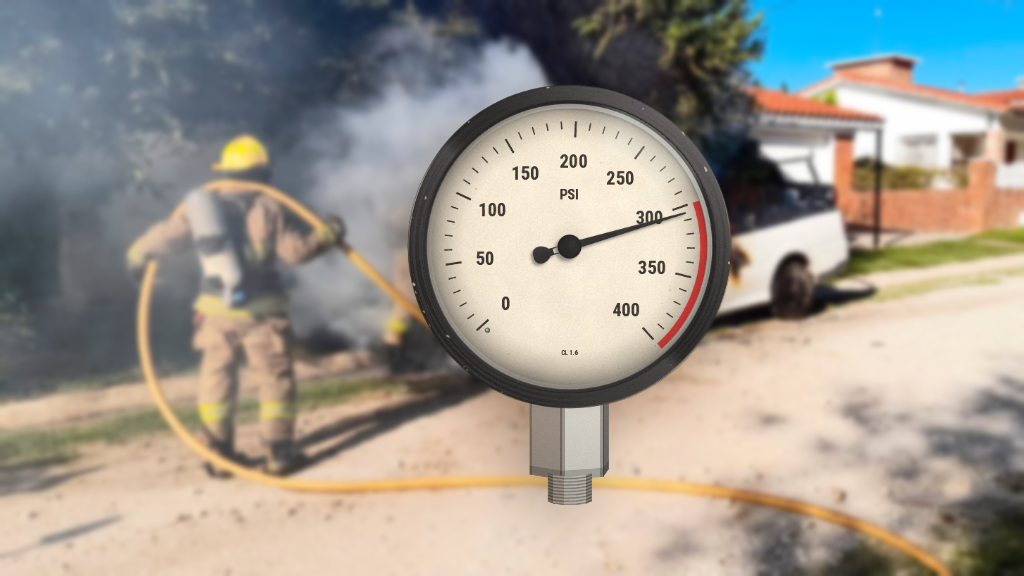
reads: 305
